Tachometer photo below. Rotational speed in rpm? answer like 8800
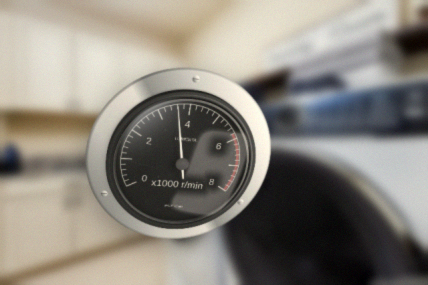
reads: 3600
